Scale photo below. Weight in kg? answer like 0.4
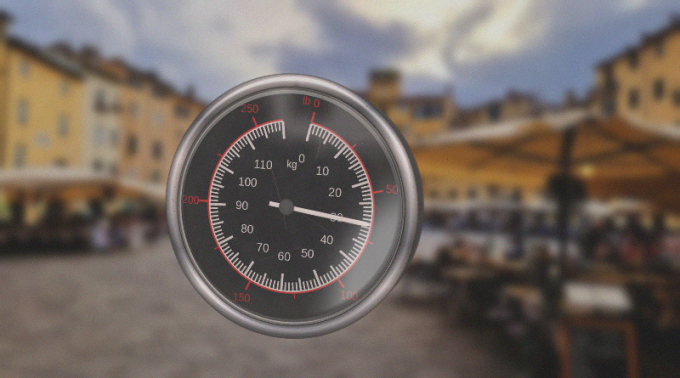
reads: 30
